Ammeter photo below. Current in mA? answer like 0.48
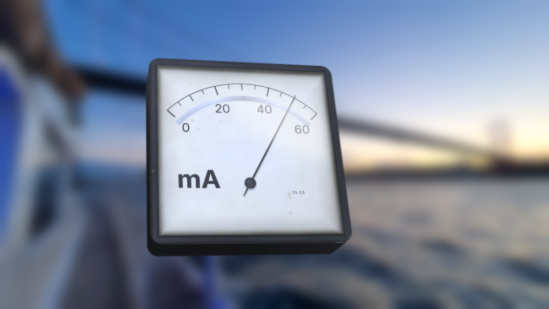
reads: 50
